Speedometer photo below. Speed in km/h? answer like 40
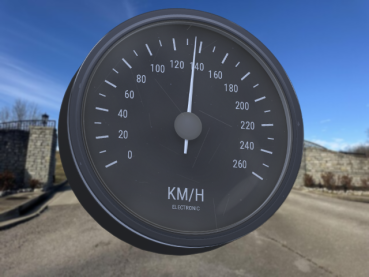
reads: 135
